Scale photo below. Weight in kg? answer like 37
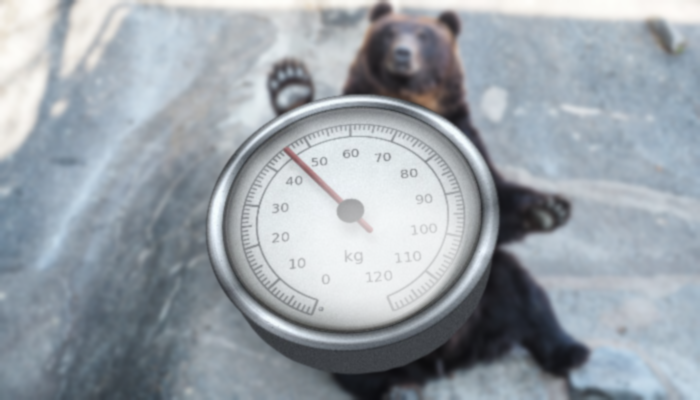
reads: 45
